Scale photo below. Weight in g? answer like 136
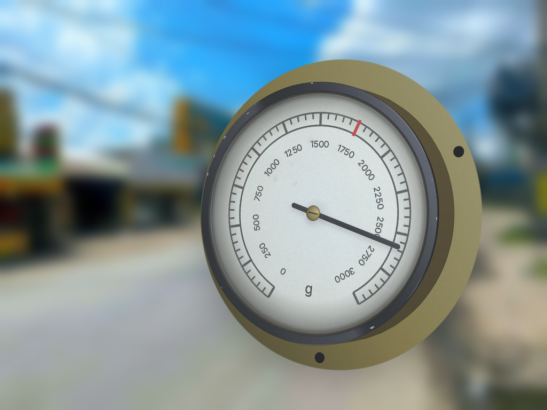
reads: 2575
